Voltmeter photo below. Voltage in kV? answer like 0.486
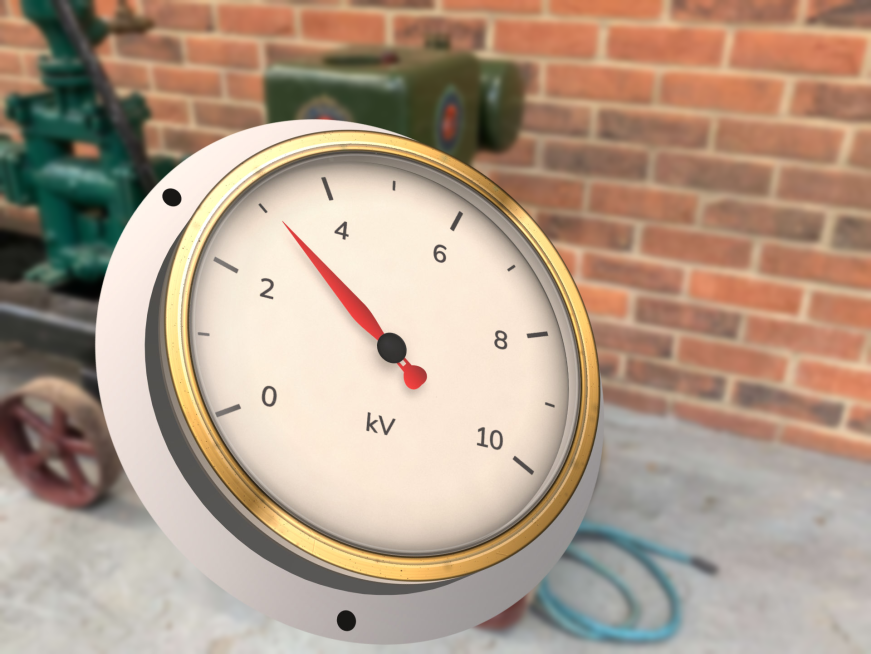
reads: 3
